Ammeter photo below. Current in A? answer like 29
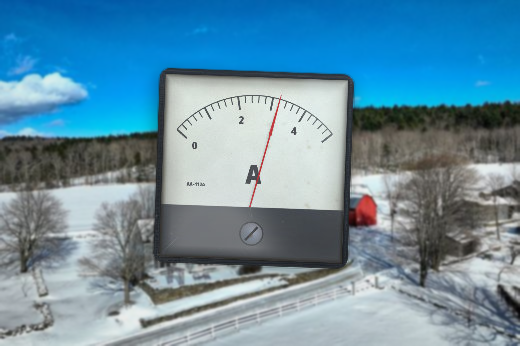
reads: 3.2
